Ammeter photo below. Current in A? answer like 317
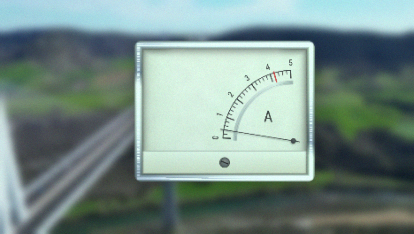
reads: 0.4
